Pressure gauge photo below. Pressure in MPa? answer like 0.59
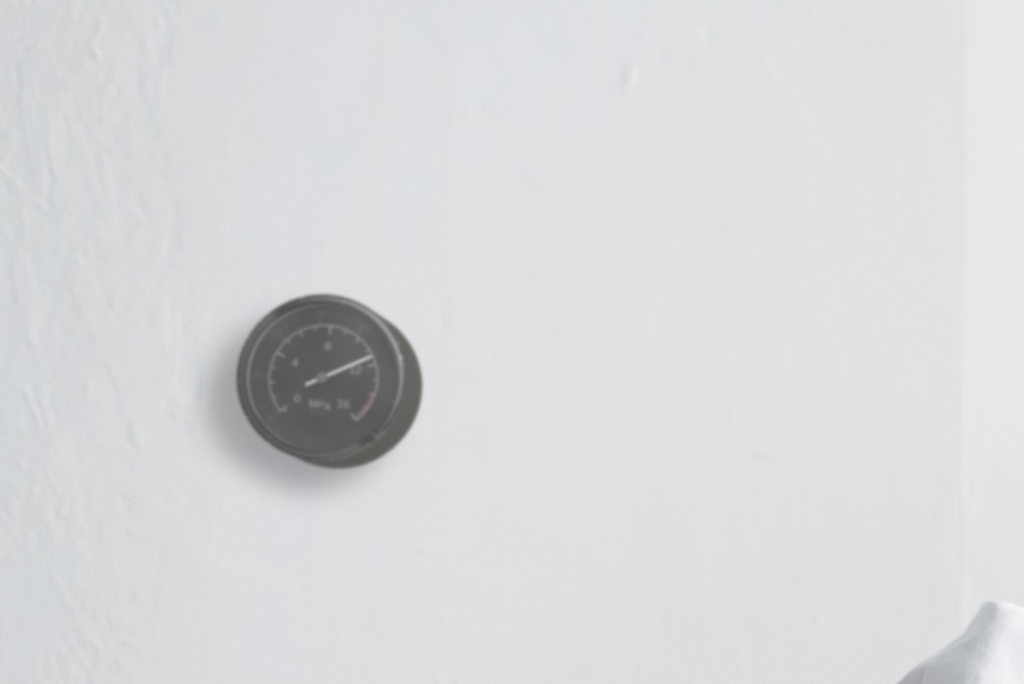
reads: 11.5
